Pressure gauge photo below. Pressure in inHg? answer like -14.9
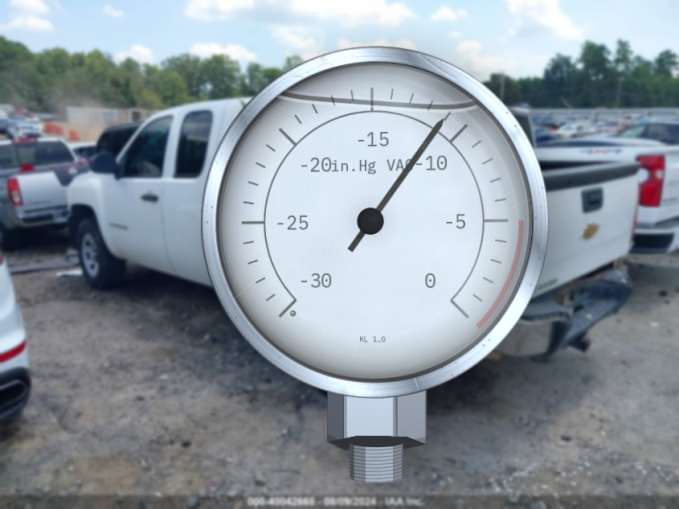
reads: -11
